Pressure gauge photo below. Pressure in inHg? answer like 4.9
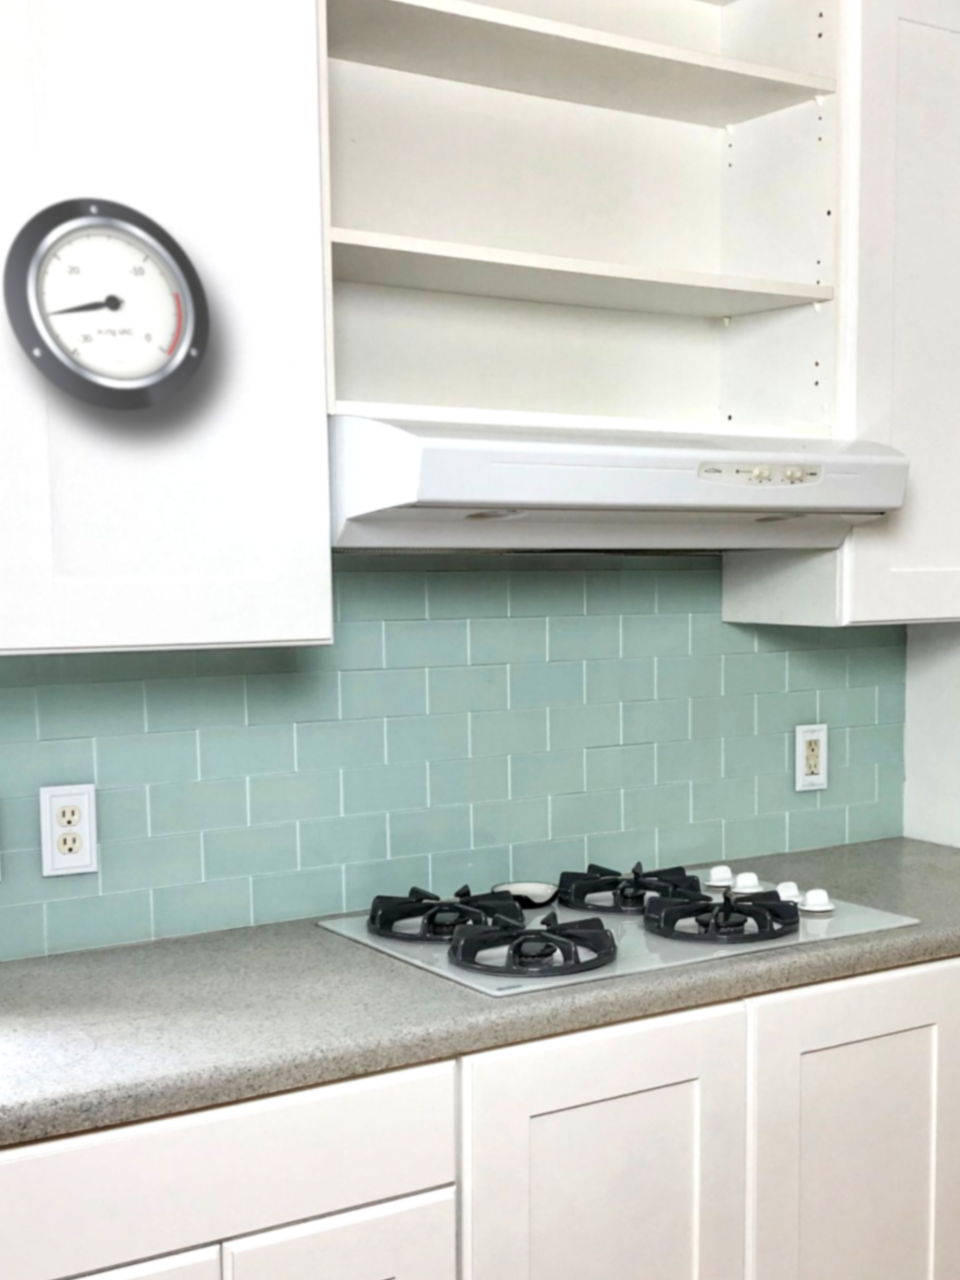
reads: -26
